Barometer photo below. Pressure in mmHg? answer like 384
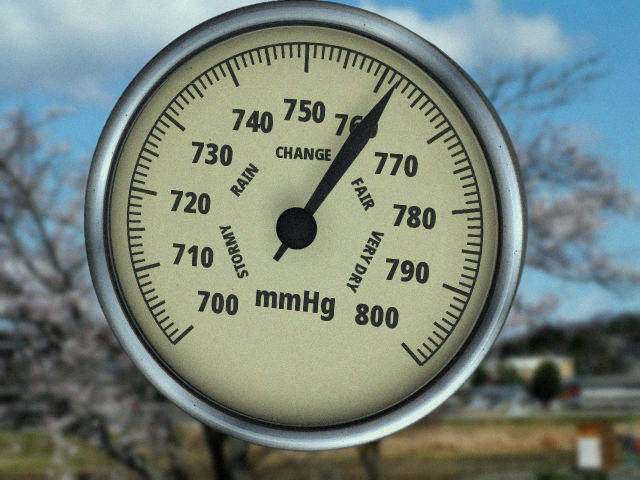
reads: 762
